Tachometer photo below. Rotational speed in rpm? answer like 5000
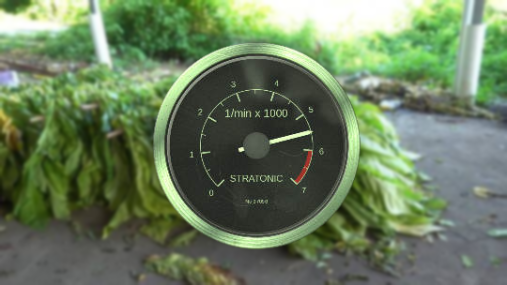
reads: 5500
